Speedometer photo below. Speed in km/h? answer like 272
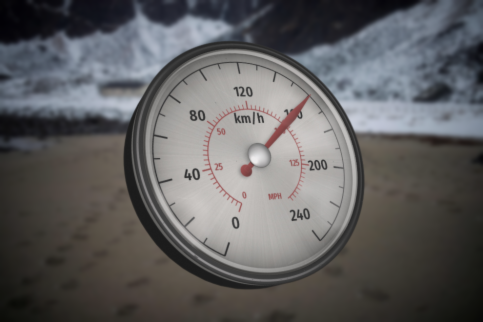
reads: 160
